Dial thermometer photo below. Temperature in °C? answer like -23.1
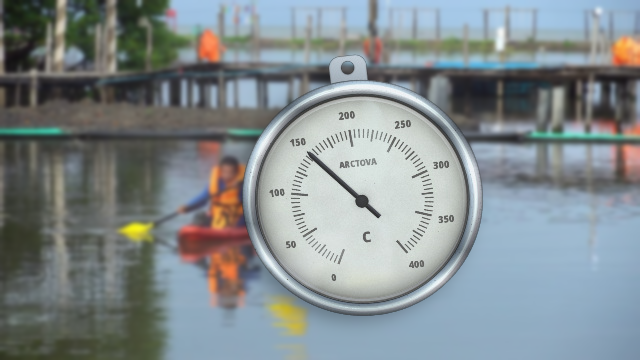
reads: 150
